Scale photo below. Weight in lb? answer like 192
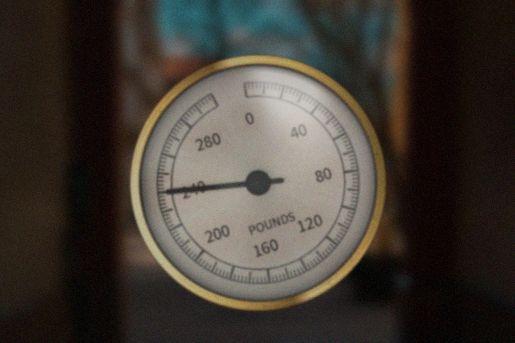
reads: 240
